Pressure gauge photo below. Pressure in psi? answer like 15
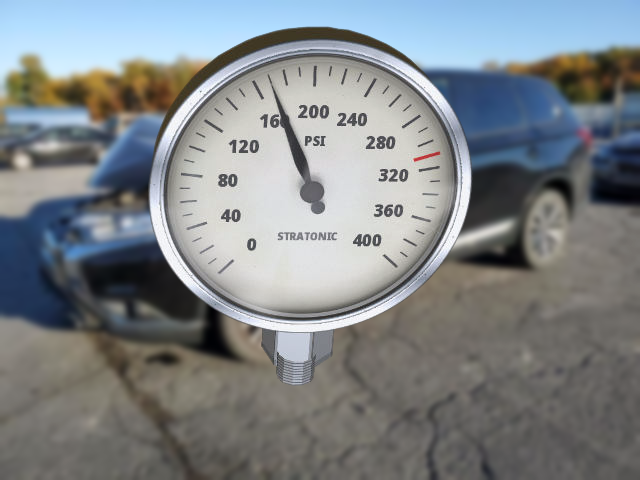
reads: 170
